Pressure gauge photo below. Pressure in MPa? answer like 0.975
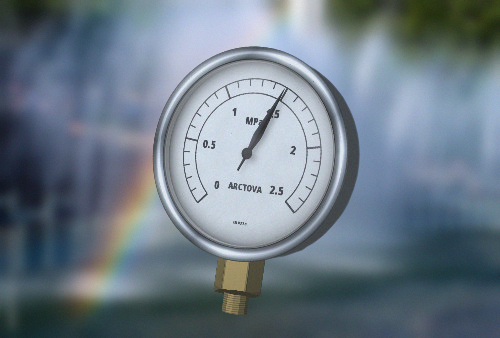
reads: 1.5
